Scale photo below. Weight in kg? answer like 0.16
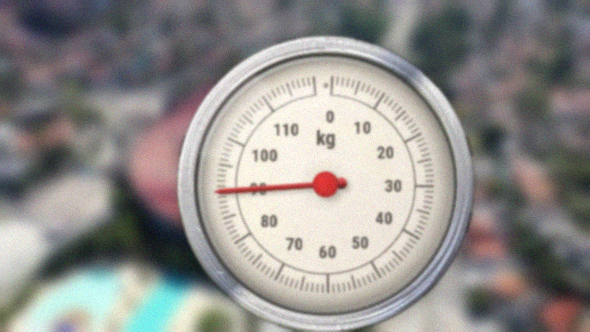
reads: 90
